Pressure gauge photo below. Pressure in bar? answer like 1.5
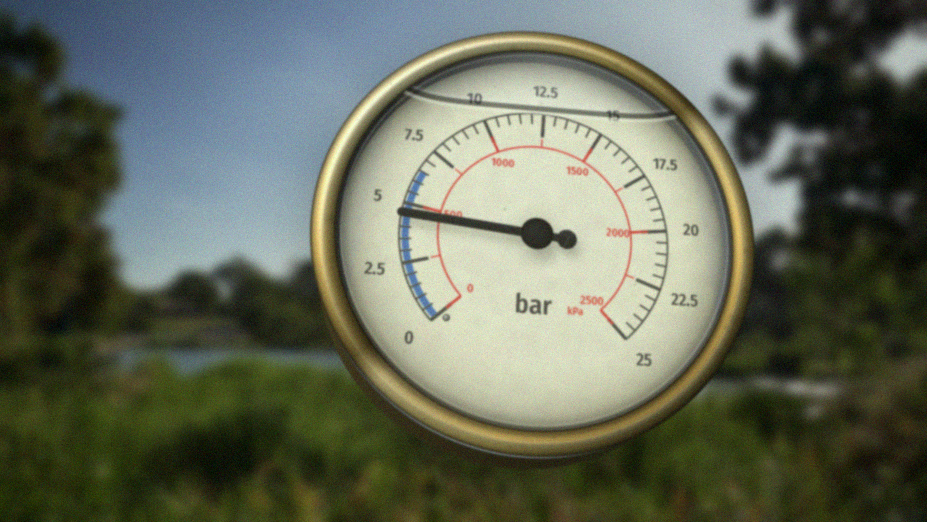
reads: 4.5
